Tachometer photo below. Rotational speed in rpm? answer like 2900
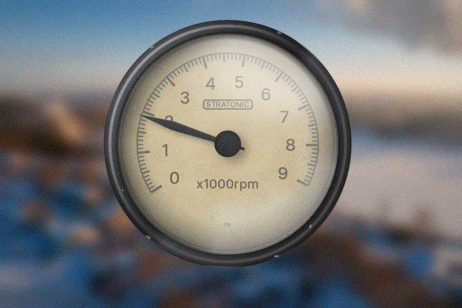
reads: 1900
